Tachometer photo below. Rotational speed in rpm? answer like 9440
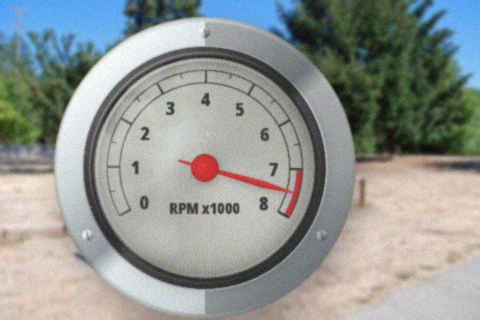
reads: 7500
